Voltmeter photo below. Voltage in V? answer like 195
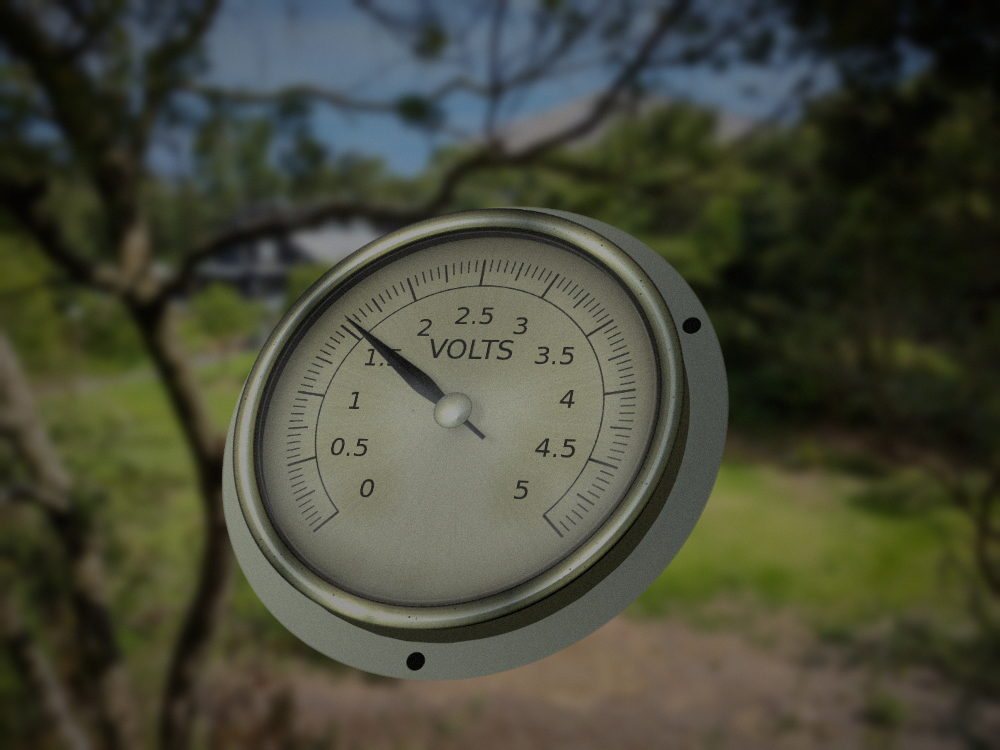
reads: 1.55
